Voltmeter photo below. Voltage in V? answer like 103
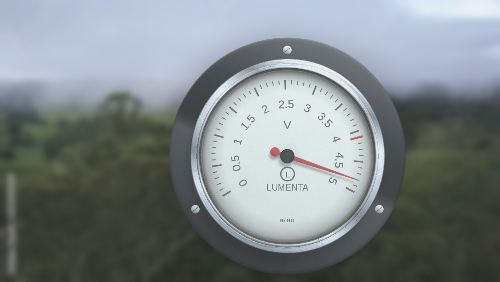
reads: 4.8
